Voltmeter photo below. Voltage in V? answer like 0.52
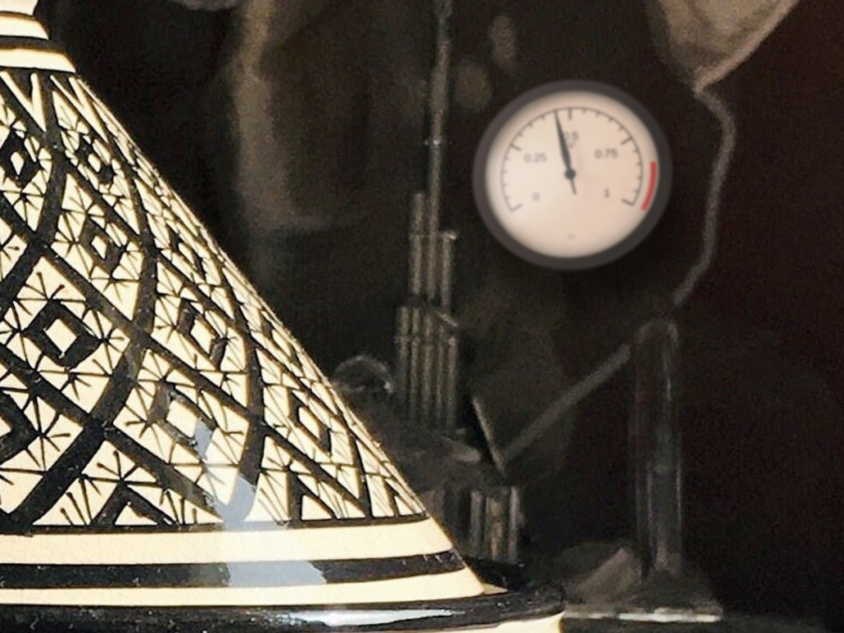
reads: 0.45
